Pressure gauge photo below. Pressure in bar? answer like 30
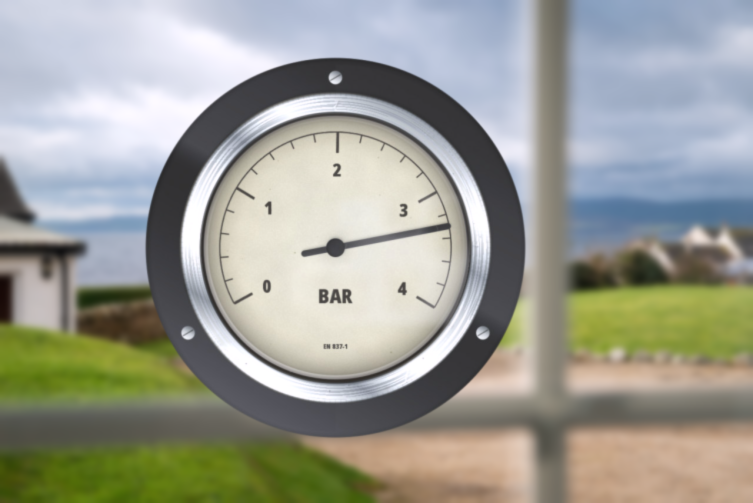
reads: 3.3
